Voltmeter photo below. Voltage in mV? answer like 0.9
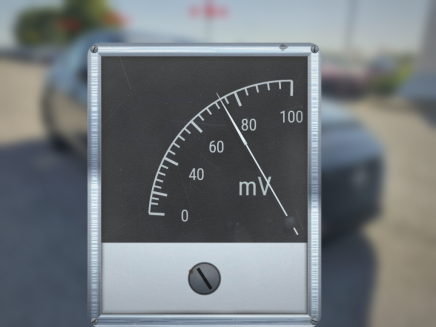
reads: 74
